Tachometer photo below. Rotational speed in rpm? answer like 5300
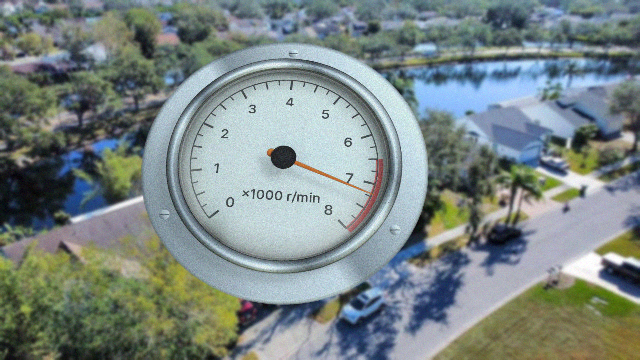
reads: 7250
